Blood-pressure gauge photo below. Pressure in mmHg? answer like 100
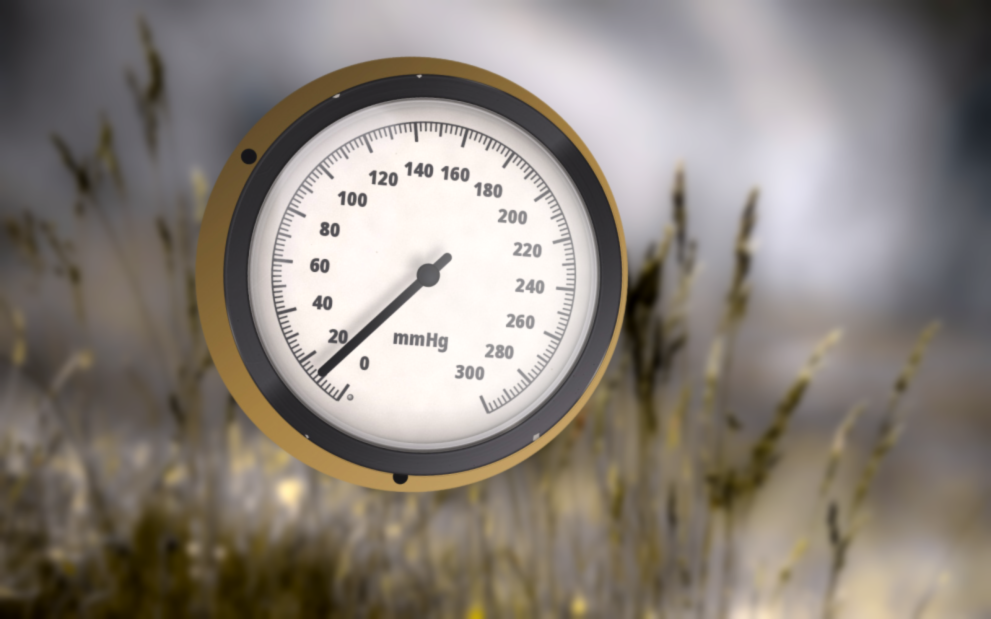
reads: 12
